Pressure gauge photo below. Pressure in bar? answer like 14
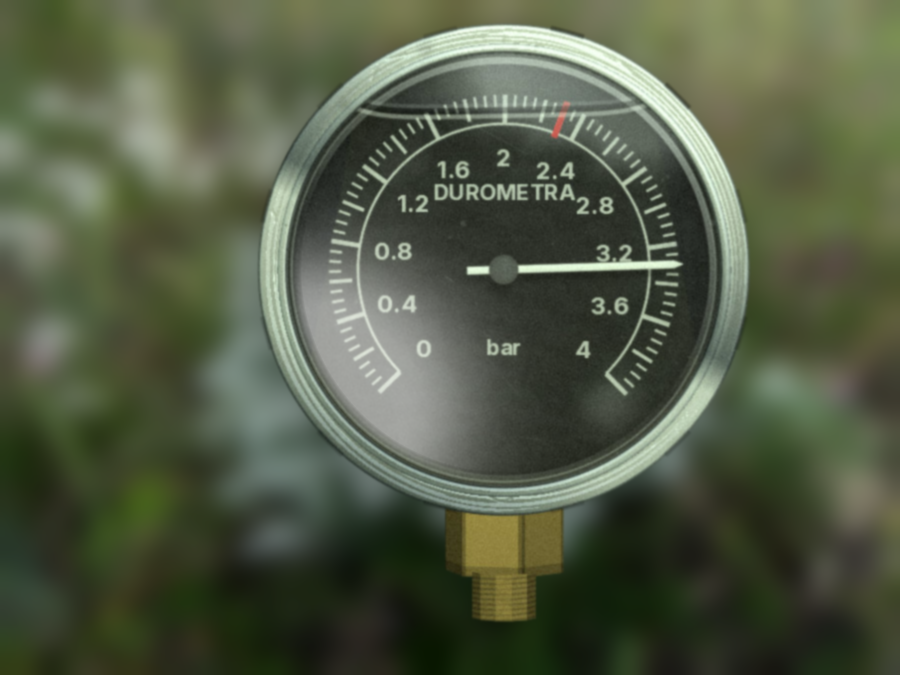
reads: 3.3
